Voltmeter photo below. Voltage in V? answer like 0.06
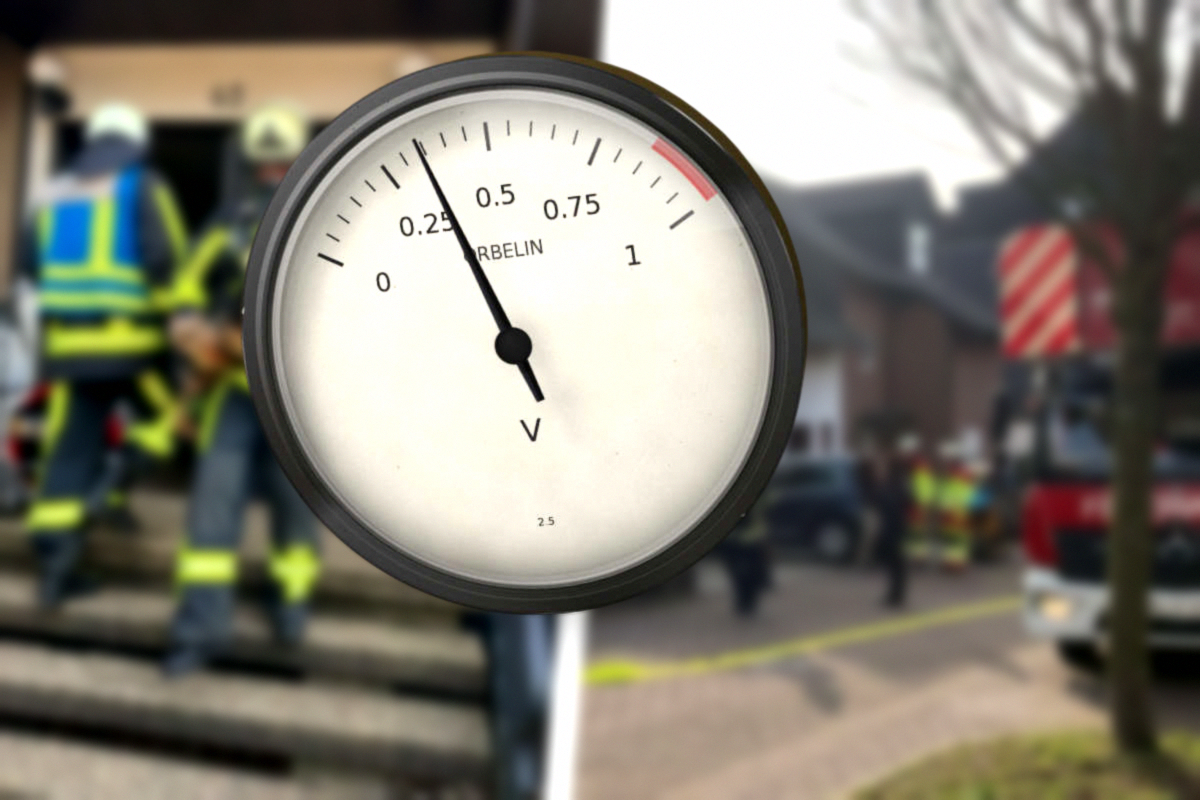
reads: 0.35
